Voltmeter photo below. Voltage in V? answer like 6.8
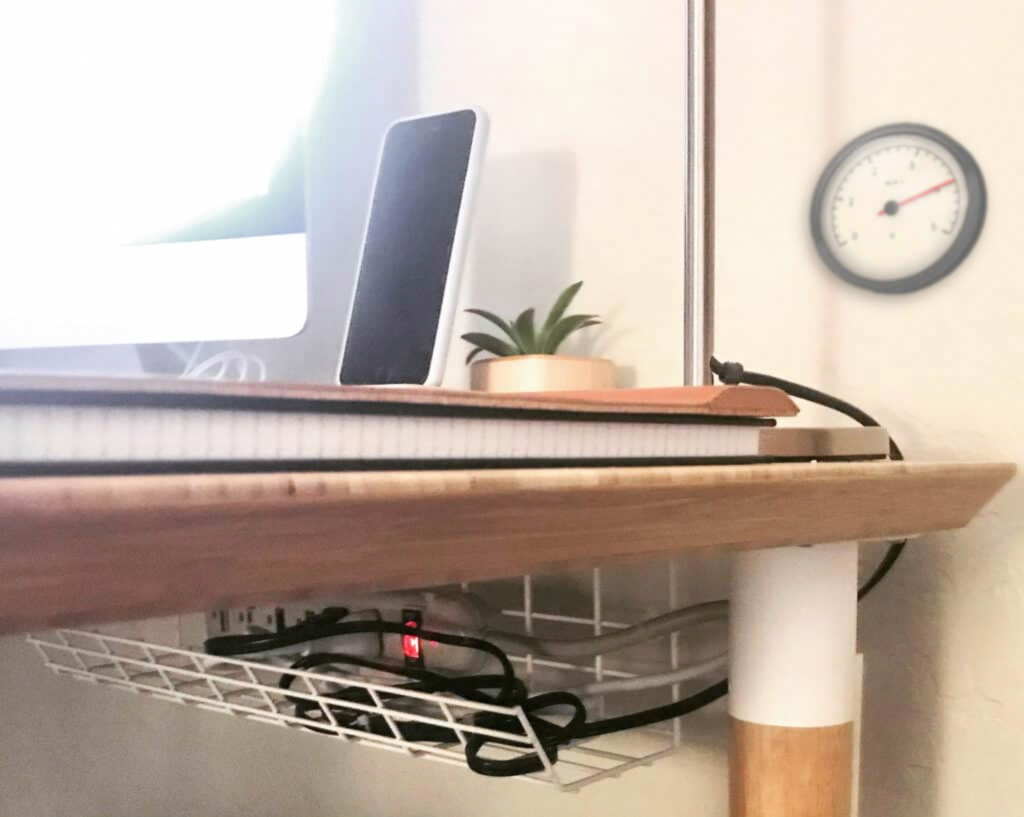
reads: 4
